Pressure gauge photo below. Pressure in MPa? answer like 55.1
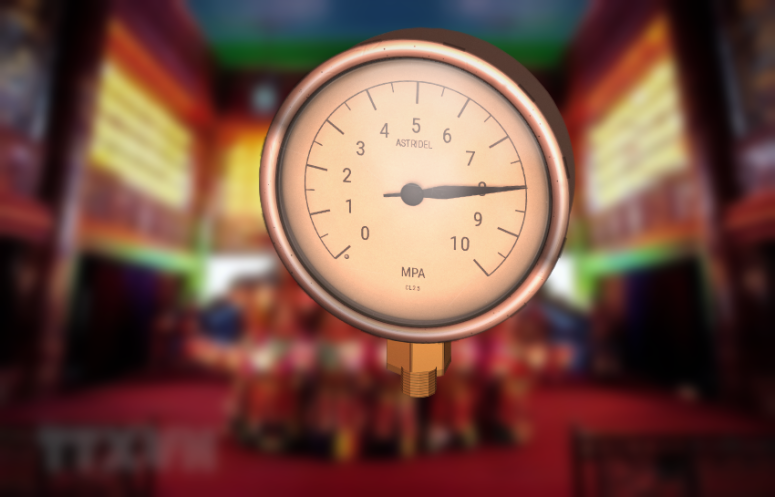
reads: 8
